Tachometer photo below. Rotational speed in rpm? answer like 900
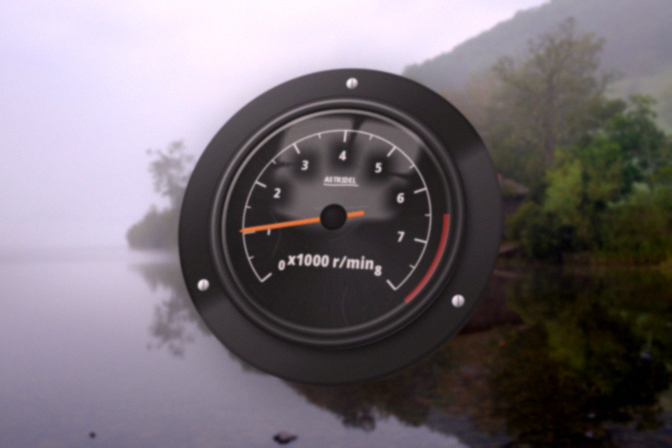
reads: 1000
